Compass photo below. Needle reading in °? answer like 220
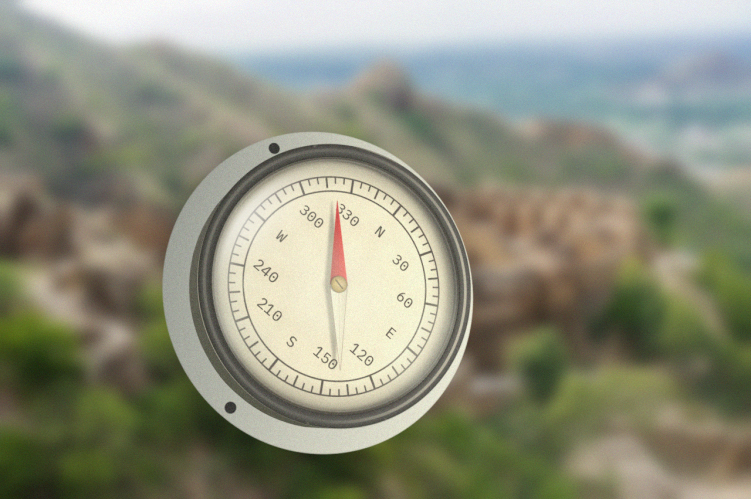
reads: 320
